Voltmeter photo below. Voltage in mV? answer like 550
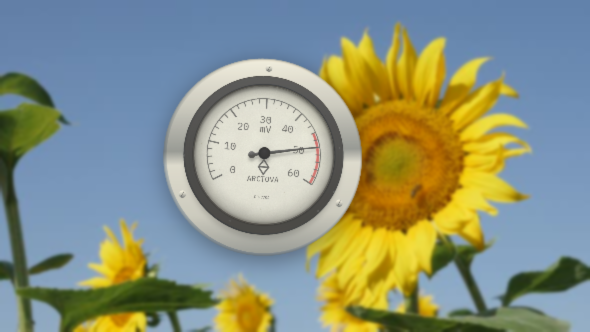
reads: 50
